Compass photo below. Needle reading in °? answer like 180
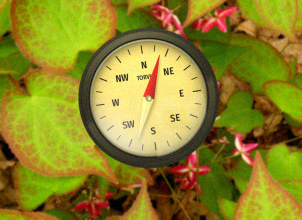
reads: 22.5
